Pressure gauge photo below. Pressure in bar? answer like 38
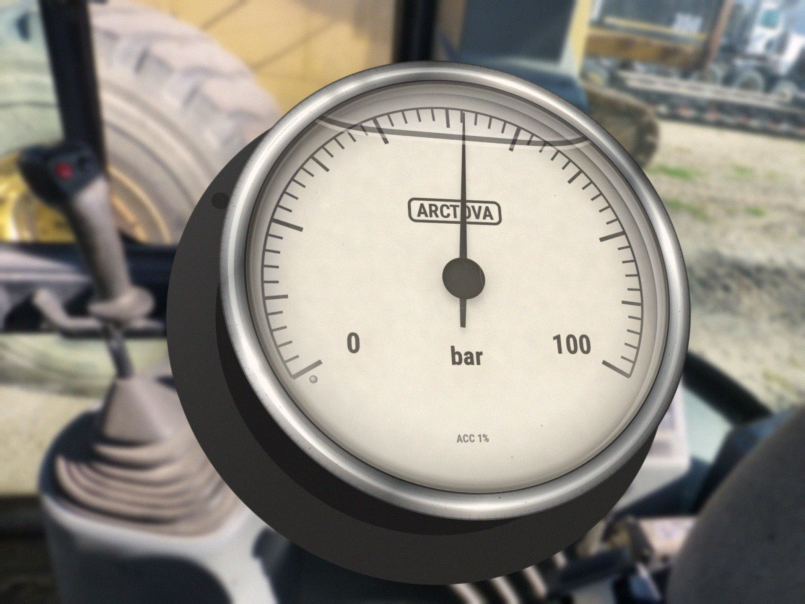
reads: 52
